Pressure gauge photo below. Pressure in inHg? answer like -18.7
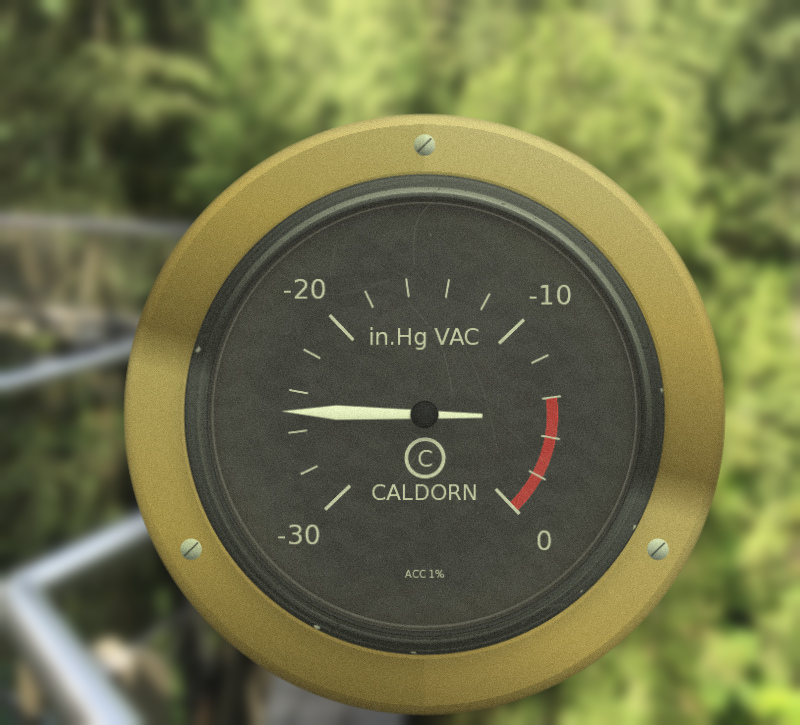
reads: -25
